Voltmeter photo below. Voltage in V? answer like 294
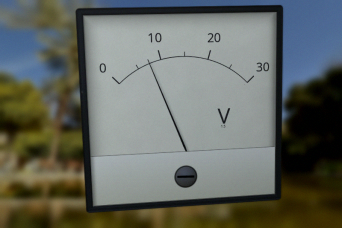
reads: 7.5
